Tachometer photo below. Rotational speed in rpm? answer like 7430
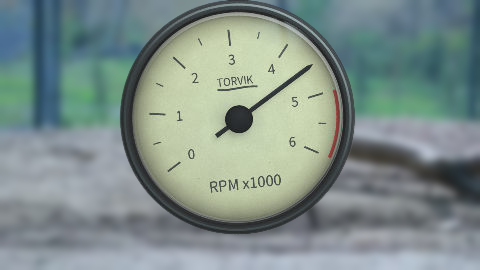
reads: 4500
